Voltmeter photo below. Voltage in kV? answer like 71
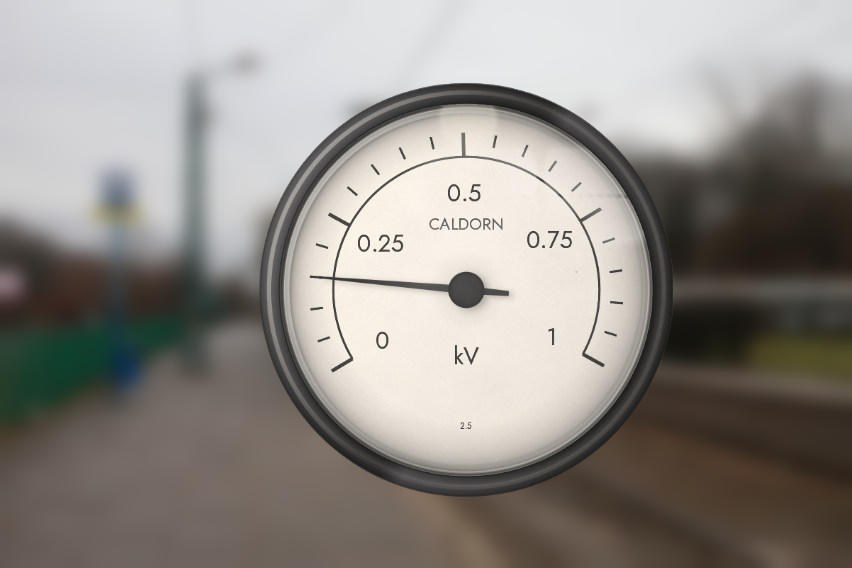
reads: 0.15
